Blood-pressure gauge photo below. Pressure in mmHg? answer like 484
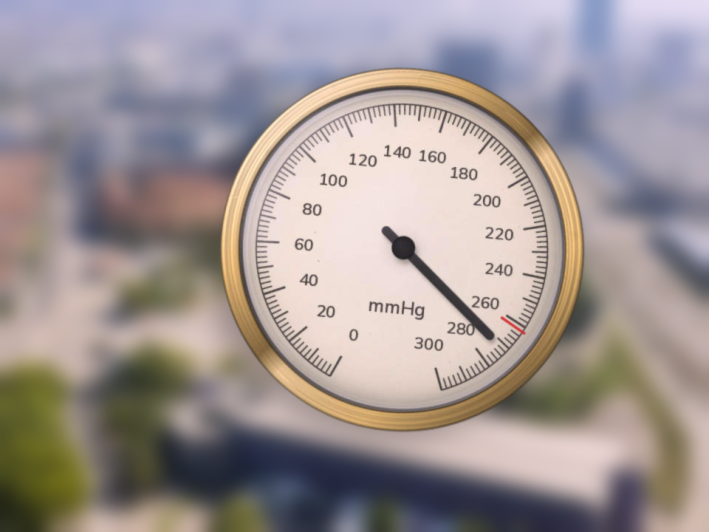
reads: 272
